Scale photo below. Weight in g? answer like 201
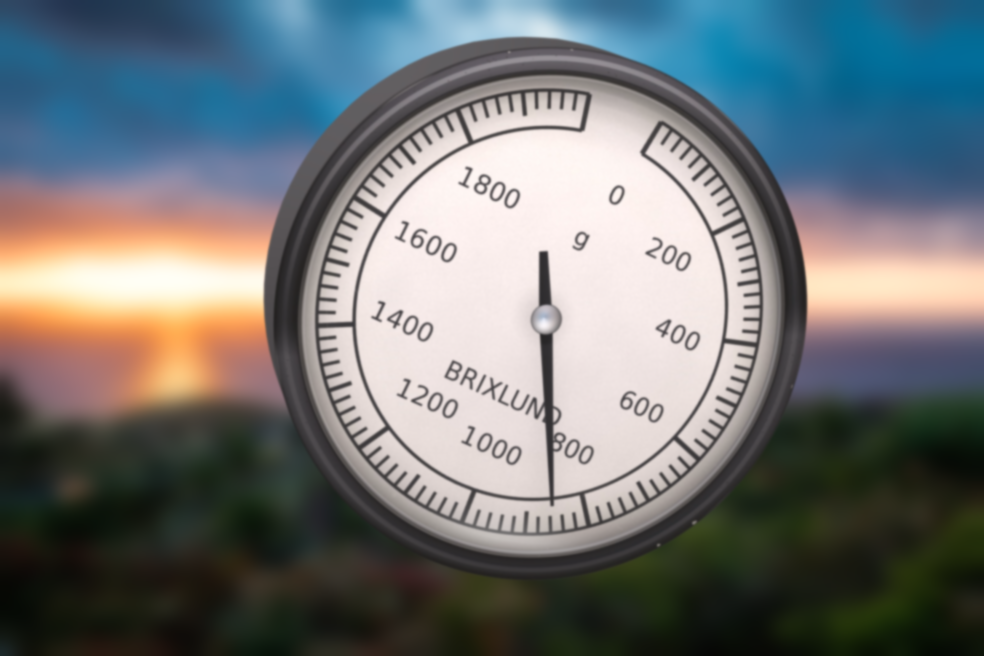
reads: 860
